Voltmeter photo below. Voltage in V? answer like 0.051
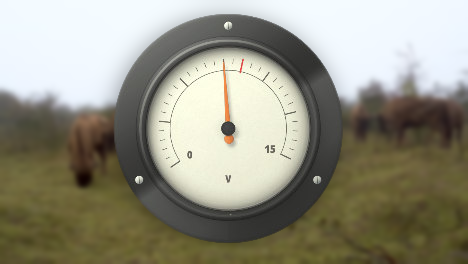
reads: 7.5
